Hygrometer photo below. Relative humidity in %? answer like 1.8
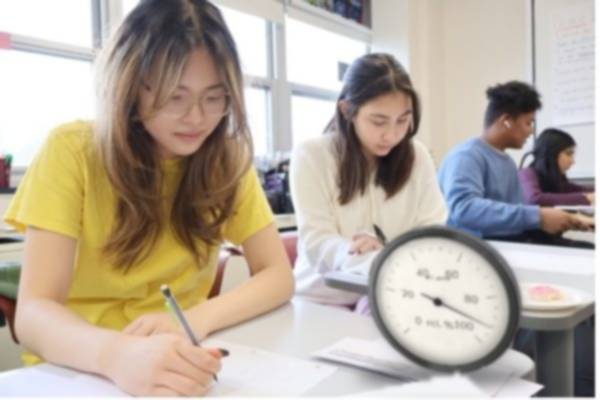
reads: 92
